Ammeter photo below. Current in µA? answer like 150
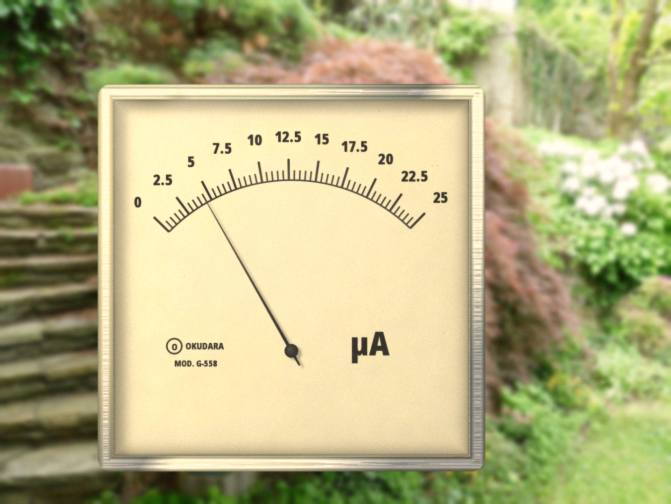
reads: 4.5
